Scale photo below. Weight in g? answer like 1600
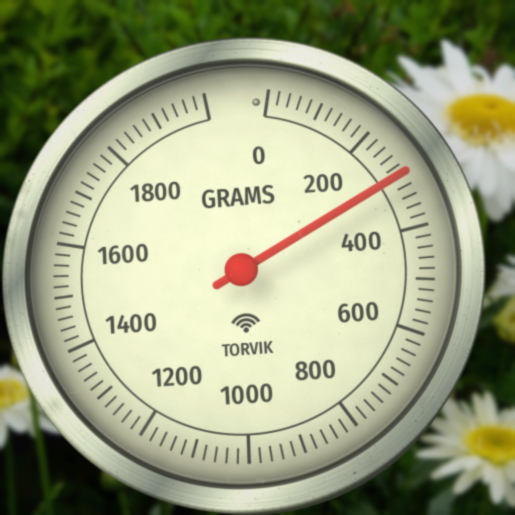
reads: 300
